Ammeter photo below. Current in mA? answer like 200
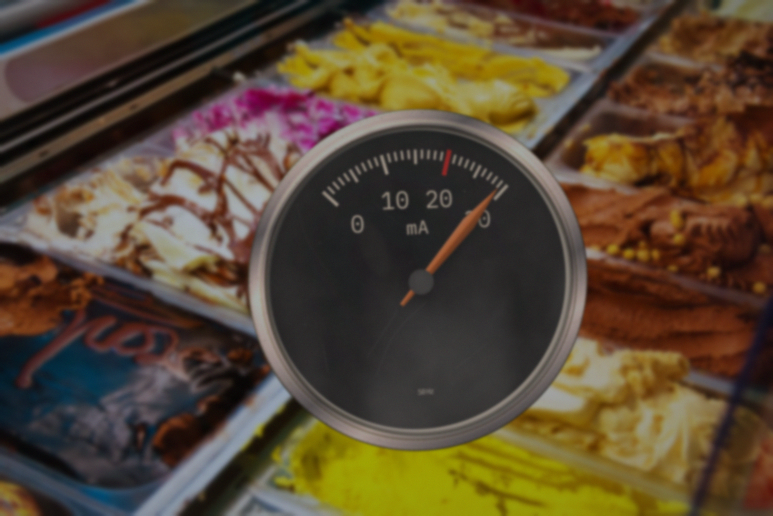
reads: 29
